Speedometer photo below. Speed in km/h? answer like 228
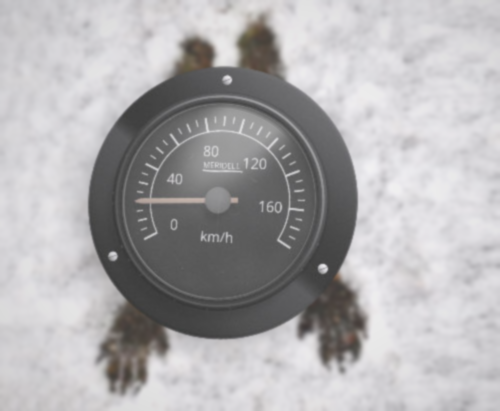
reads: 20
